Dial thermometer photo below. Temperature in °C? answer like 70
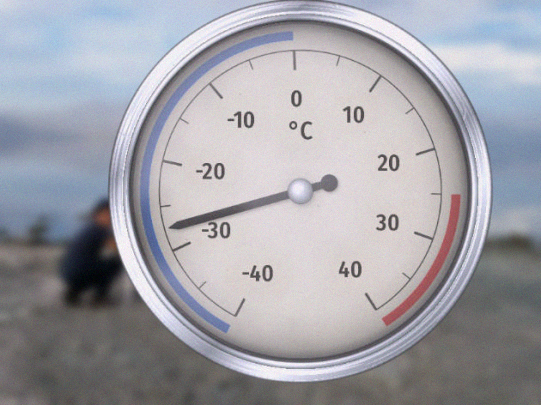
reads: -27.5
